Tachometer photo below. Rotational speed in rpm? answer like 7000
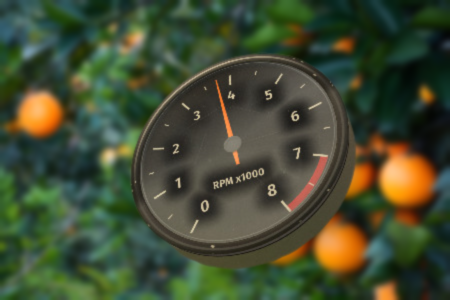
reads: 3750
